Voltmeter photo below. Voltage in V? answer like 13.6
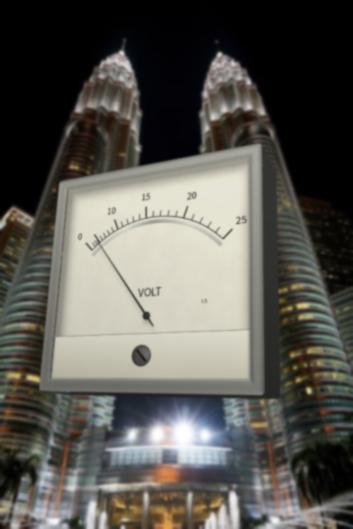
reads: 5
